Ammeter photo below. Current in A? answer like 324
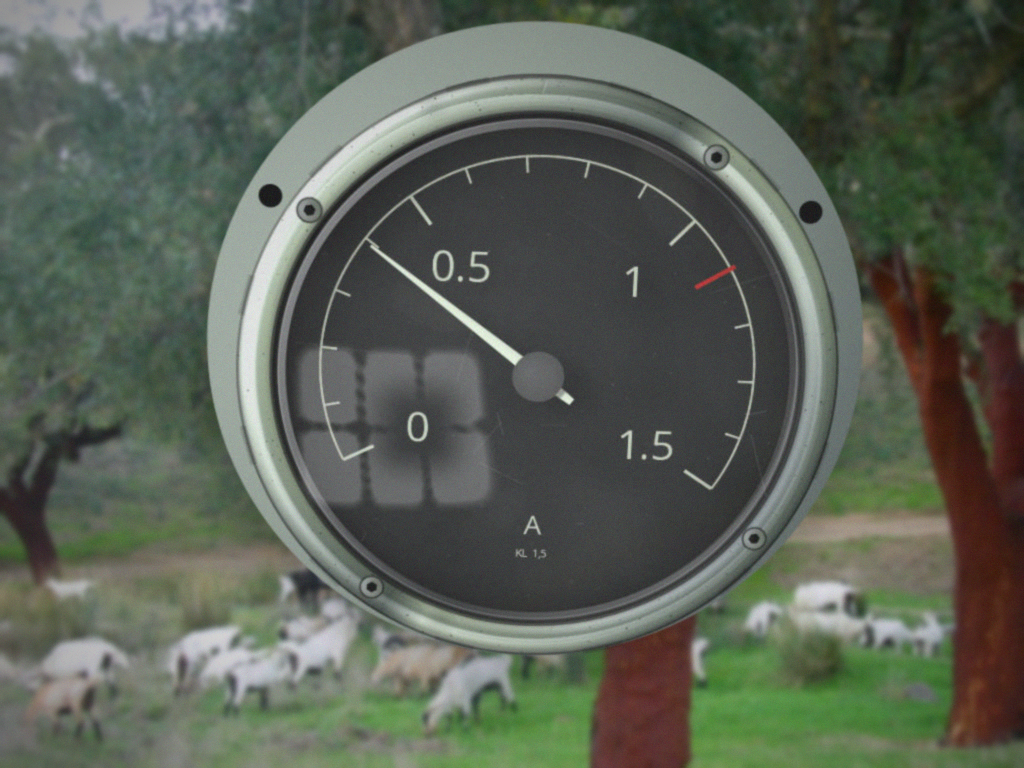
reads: 0.4
